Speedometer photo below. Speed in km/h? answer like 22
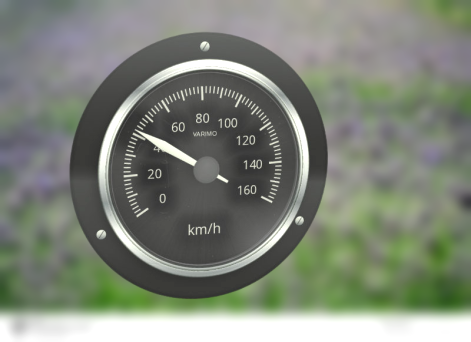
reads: 42
